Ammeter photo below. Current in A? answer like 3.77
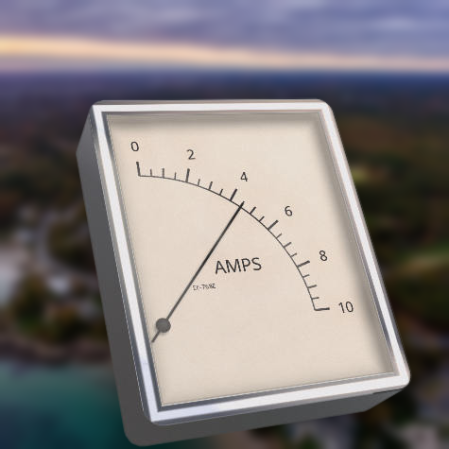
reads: 4.5
